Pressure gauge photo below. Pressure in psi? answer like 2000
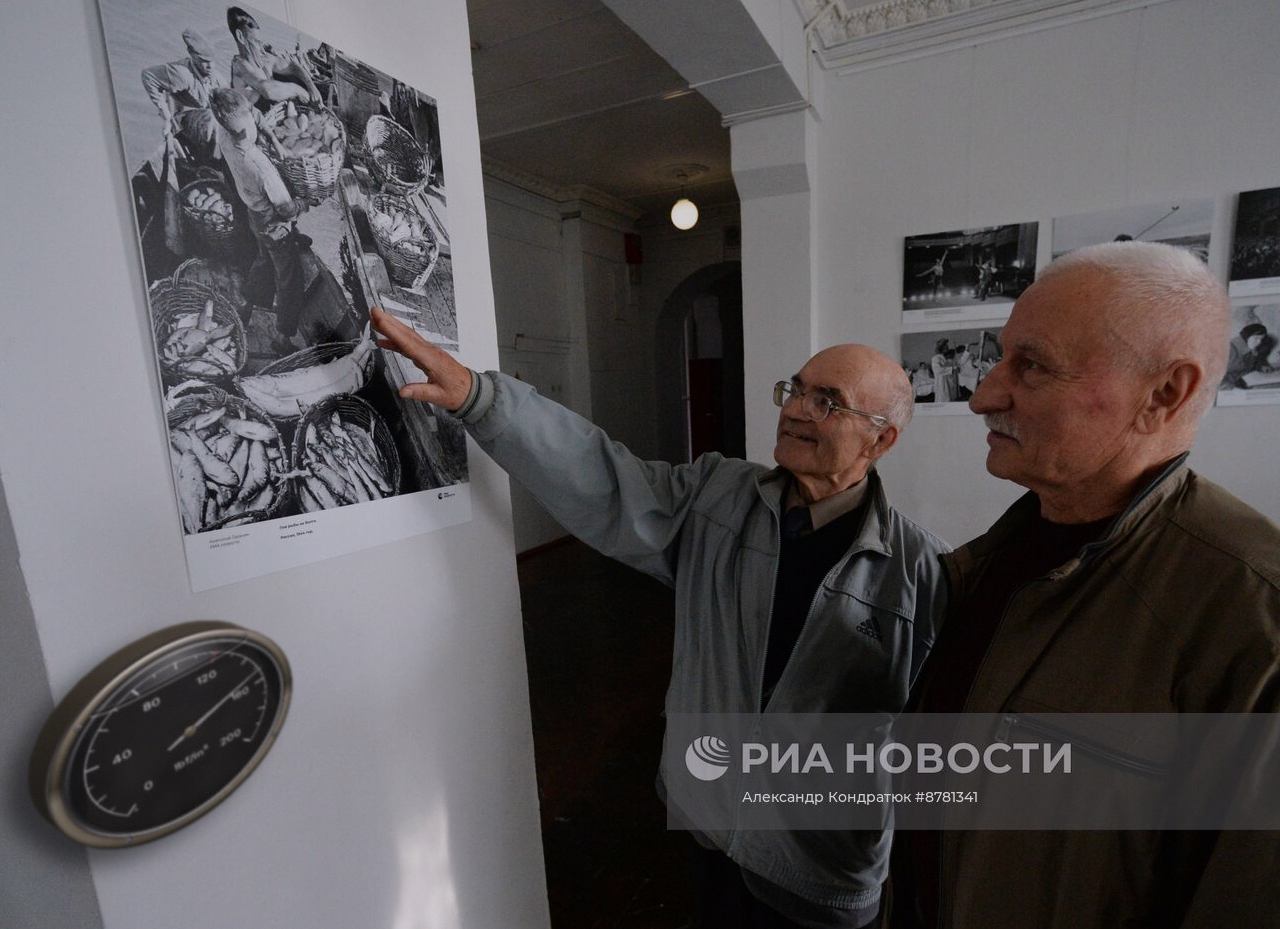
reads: 150
